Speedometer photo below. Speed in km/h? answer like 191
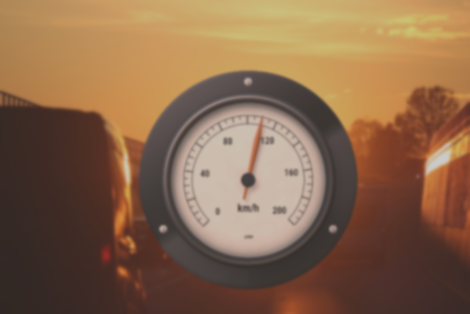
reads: 110
